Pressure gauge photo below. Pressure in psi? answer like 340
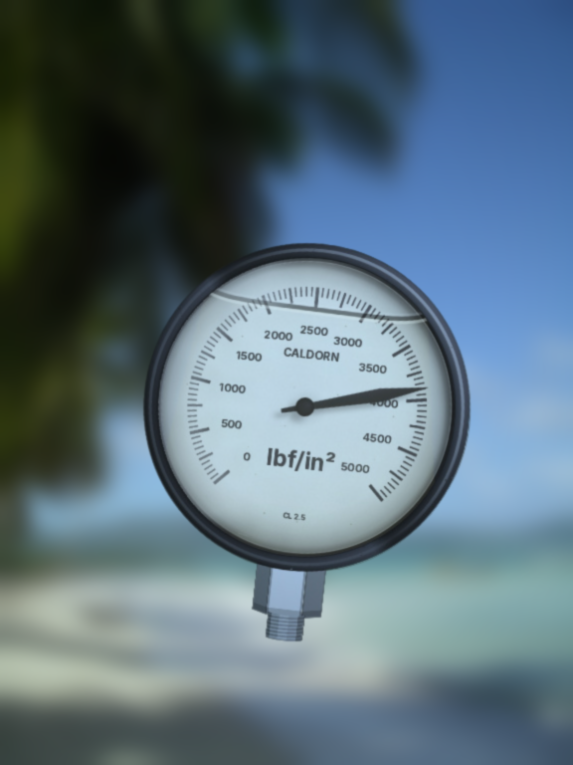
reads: 3900
